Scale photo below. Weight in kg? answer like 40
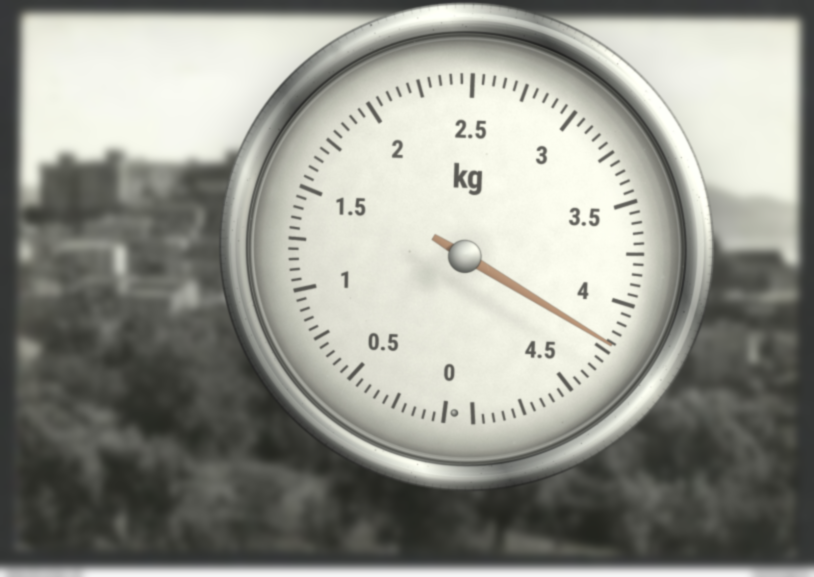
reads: 4.2
